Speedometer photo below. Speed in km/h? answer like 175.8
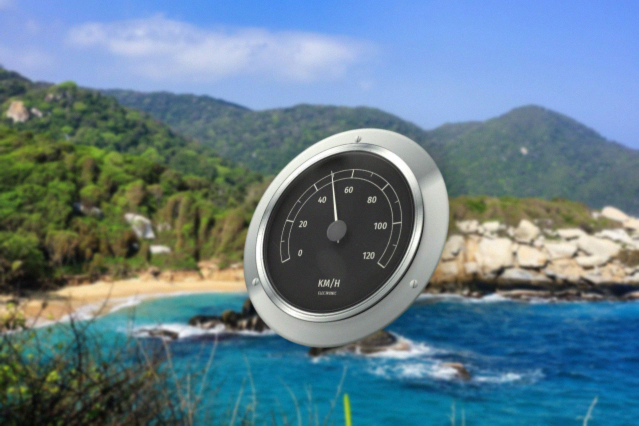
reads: 50
